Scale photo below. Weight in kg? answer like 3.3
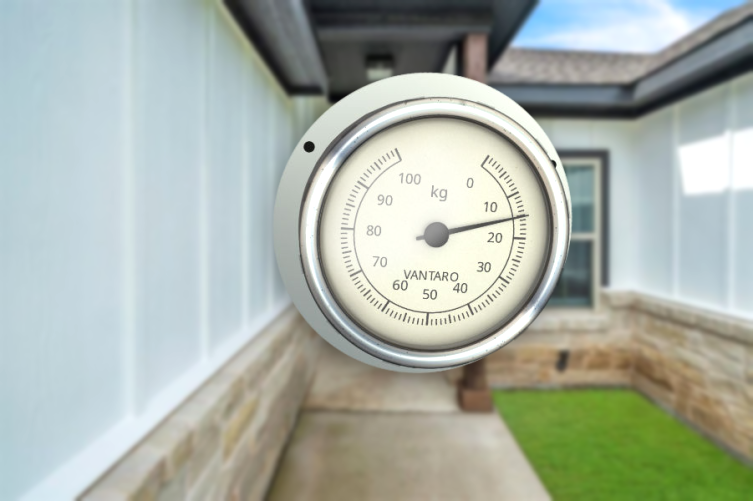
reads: 15
